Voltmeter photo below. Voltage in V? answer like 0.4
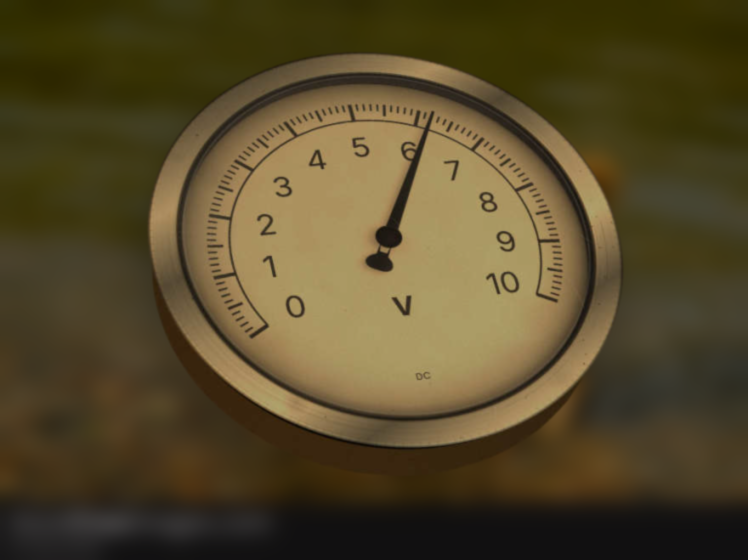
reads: 6.2
